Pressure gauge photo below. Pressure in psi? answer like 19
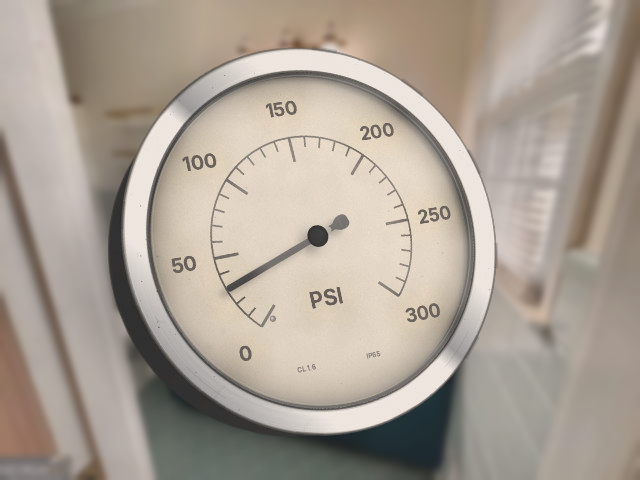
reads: 30
